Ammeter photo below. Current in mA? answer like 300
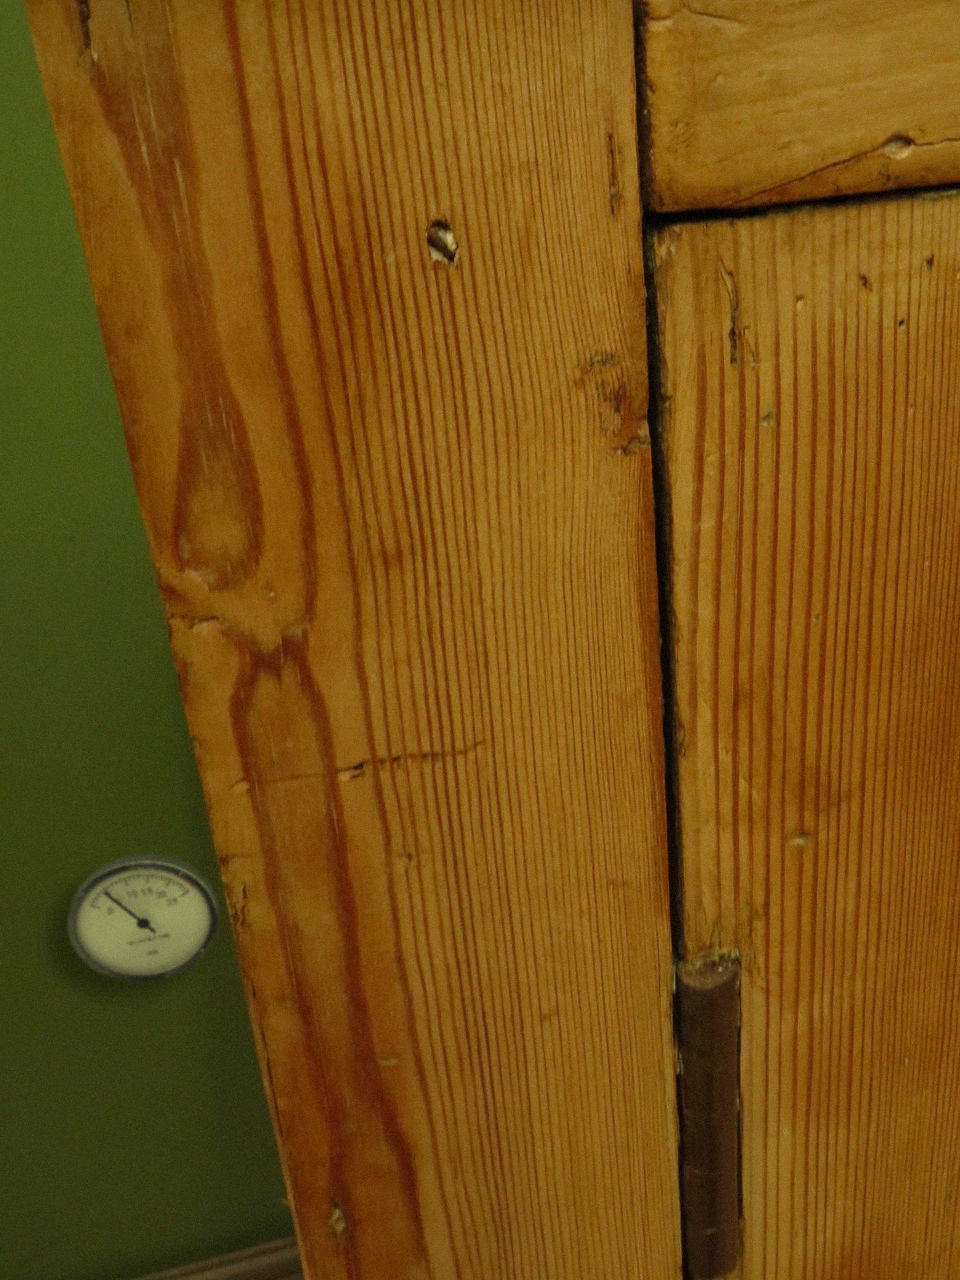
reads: 5
